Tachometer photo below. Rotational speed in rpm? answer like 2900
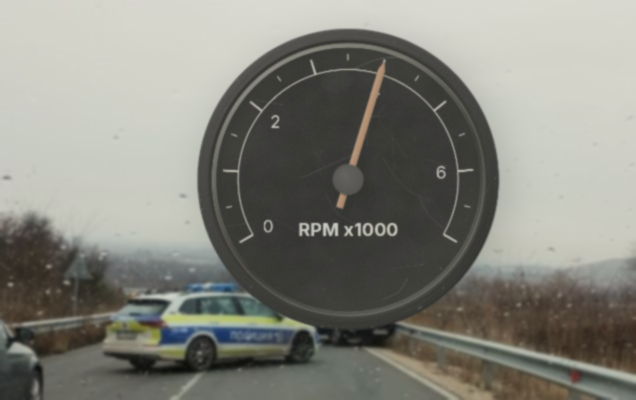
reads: 4000
